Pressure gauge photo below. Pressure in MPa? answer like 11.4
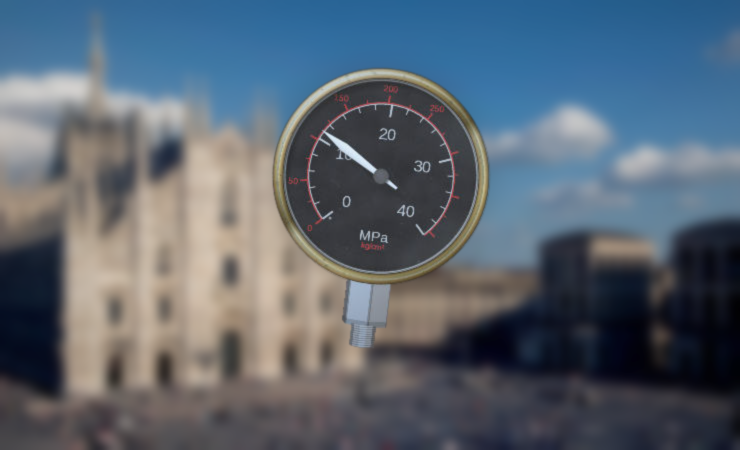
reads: 11
